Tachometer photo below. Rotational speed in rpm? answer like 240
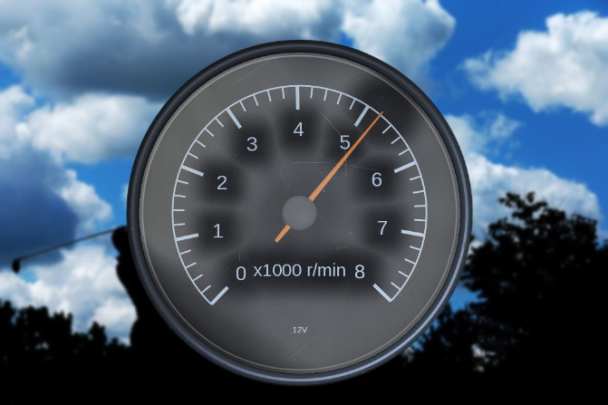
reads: 5200
